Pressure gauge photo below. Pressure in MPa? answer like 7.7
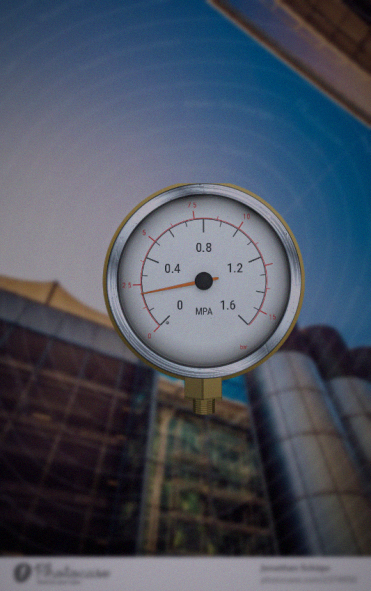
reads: 0.2
